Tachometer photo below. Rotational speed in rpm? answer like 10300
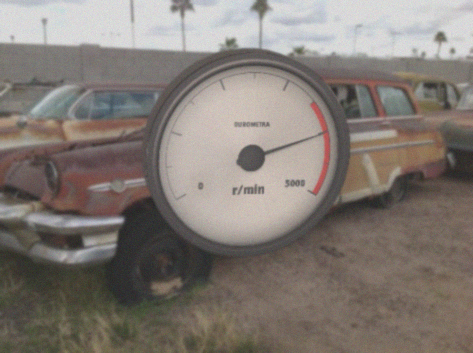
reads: 4000
